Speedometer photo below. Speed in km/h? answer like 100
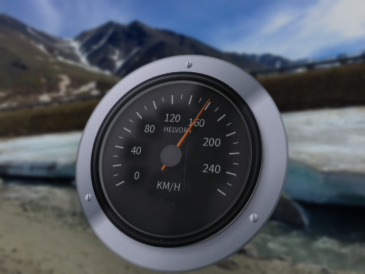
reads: 160
